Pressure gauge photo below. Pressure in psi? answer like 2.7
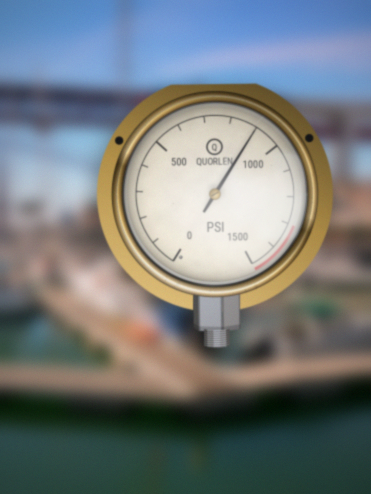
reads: 900
